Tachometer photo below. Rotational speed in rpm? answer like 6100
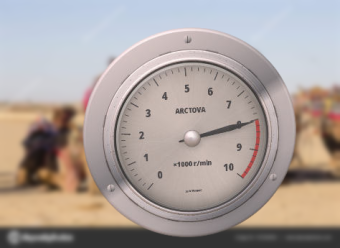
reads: 8000
